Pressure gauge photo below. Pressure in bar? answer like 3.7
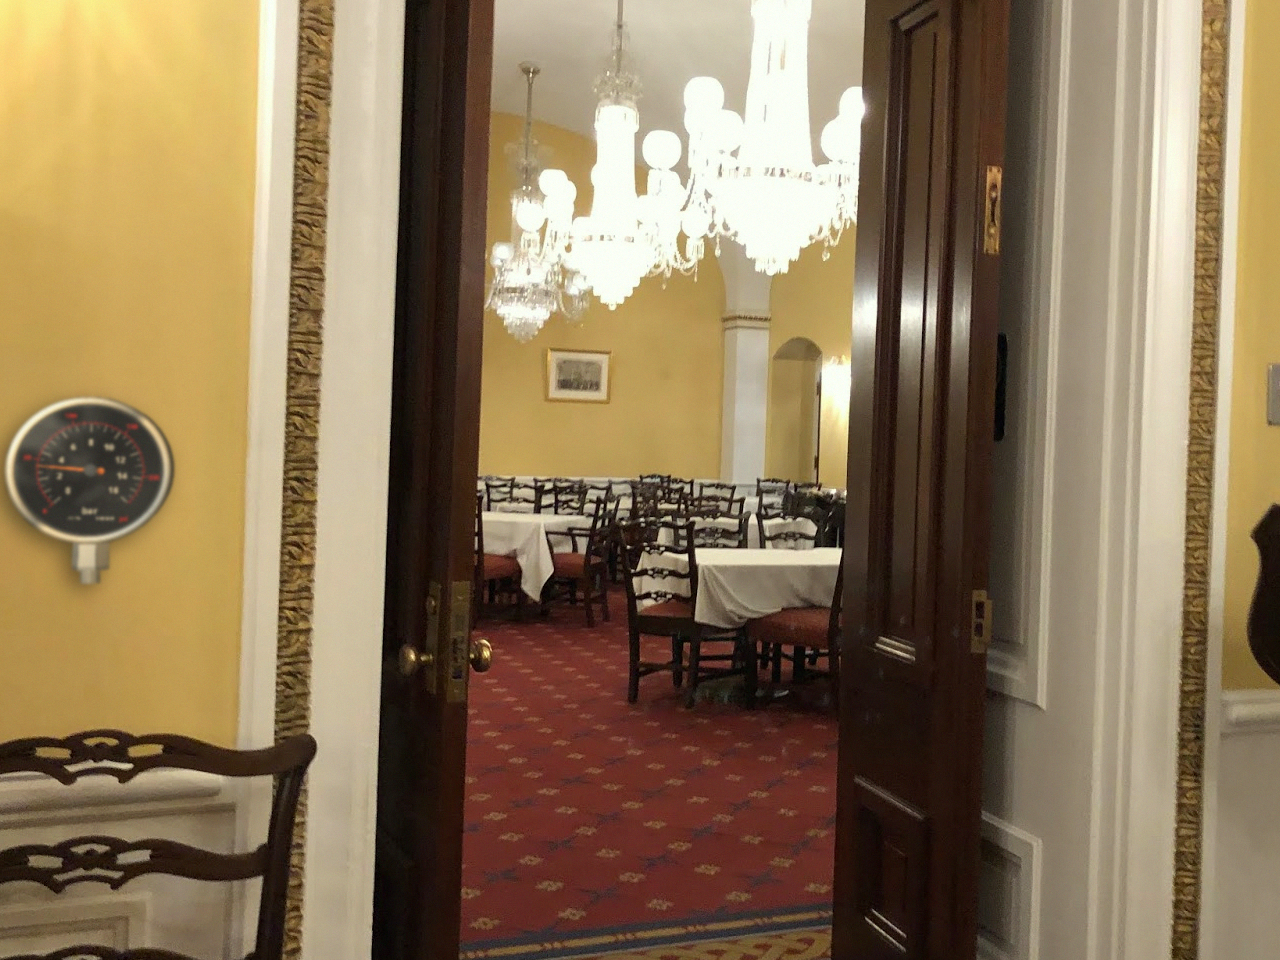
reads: 3
